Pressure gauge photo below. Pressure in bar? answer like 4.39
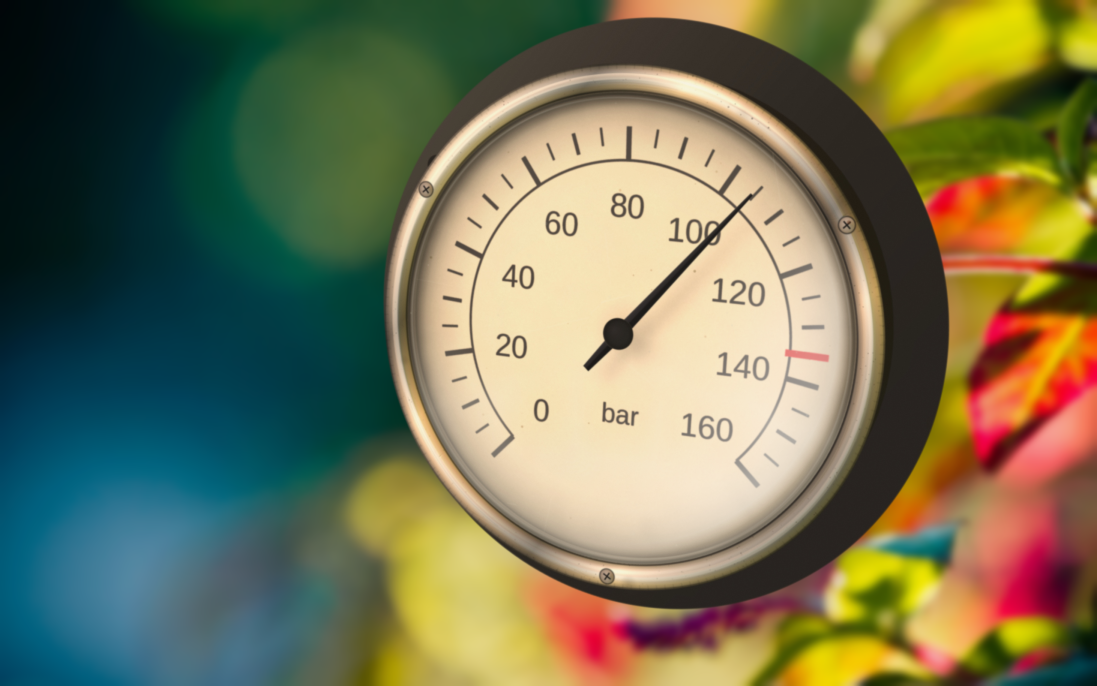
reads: 105
